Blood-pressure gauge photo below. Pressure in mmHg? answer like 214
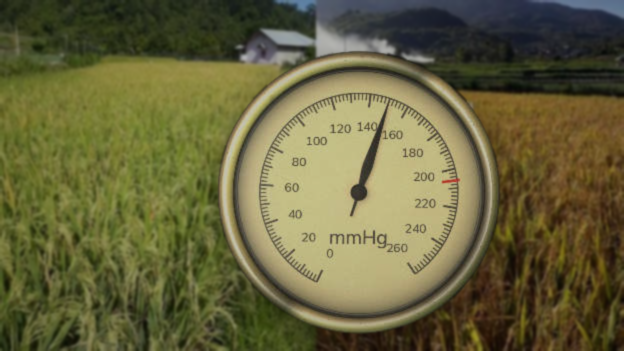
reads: 150
